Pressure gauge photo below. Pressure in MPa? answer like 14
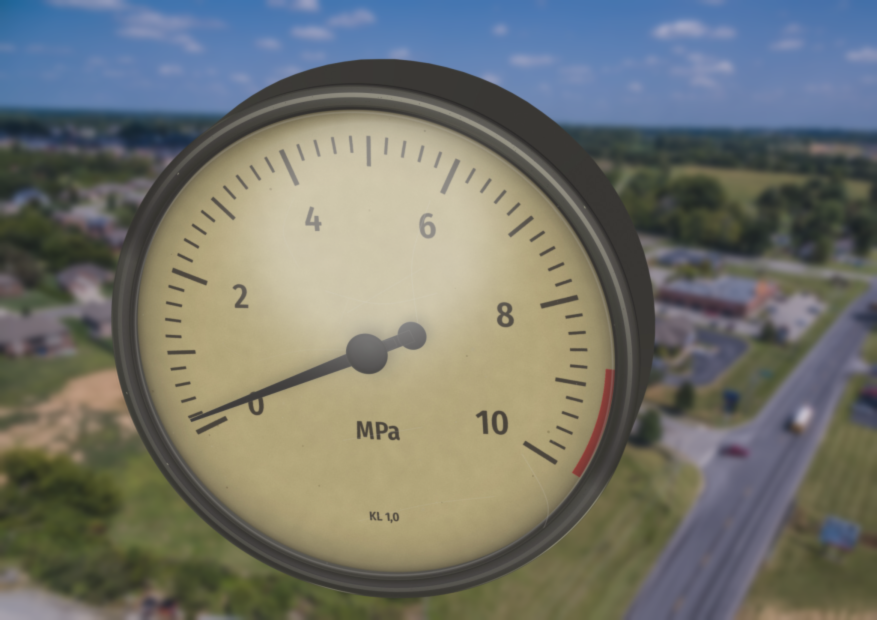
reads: 0.2
